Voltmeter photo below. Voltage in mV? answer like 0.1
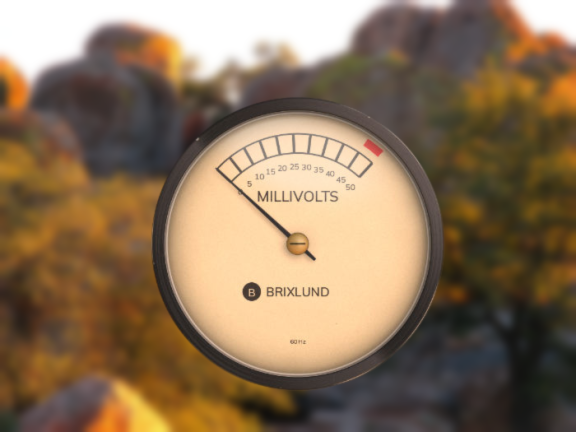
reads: 0
